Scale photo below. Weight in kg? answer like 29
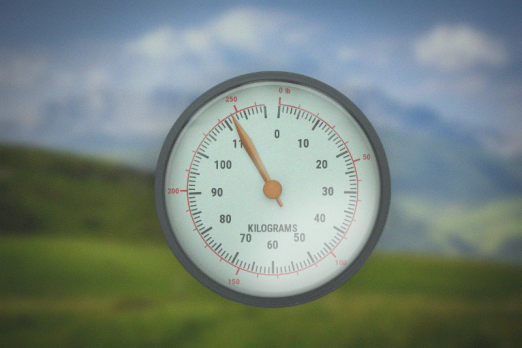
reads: 112
